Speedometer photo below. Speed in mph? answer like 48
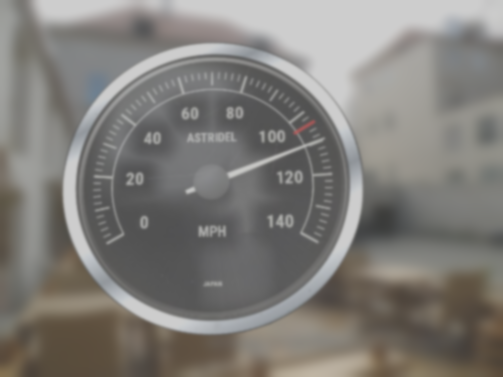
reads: 110
